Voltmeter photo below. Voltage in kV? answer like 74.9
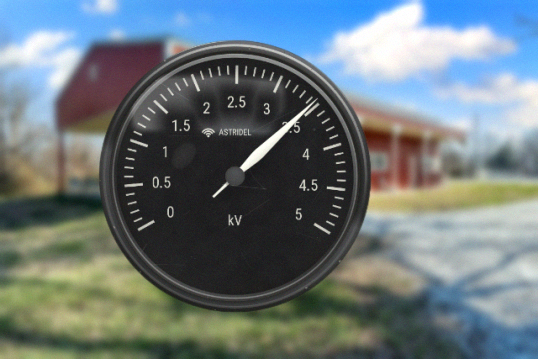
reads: 3.45
